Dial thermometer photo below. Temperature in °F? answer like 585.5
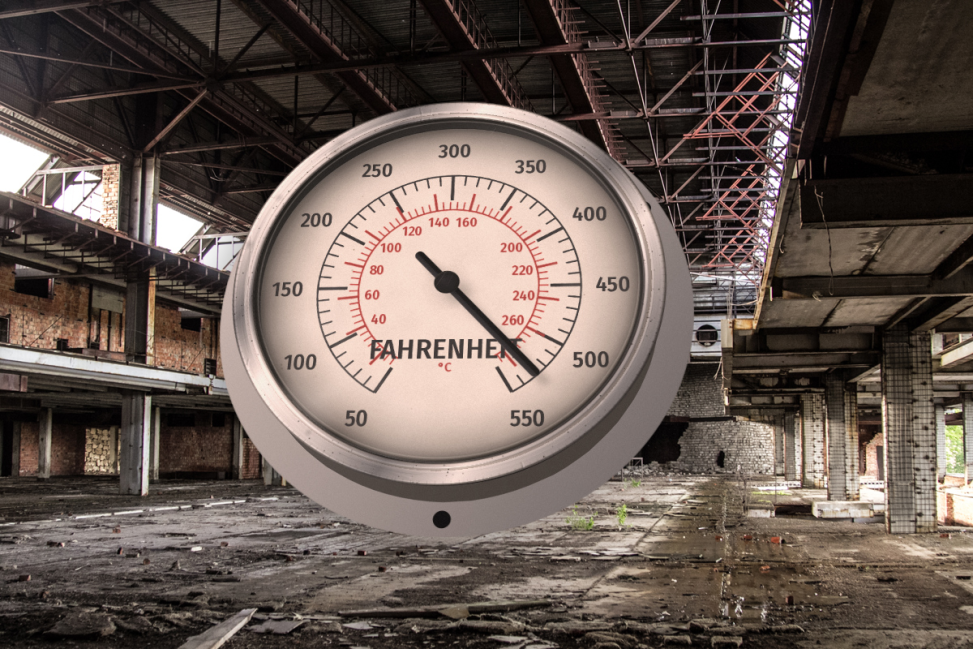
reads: 530
